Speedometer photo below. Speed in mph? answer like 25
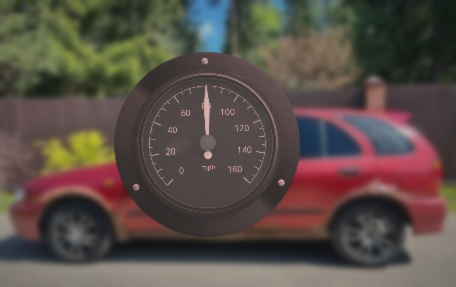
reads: 80
